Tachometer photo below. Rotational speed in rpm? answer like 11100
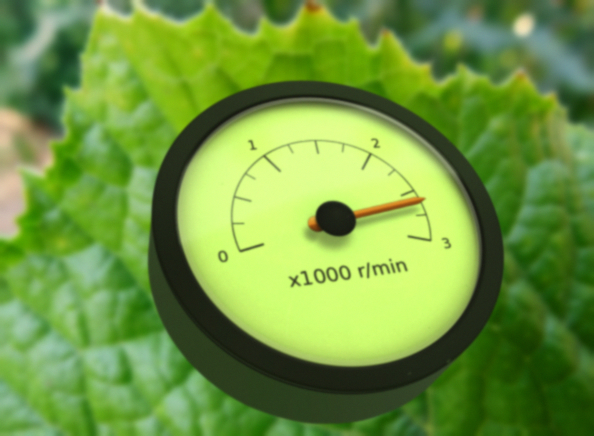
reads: 2625
